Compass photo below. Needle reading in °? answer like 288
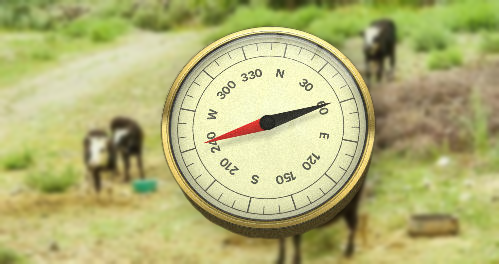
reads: 240
